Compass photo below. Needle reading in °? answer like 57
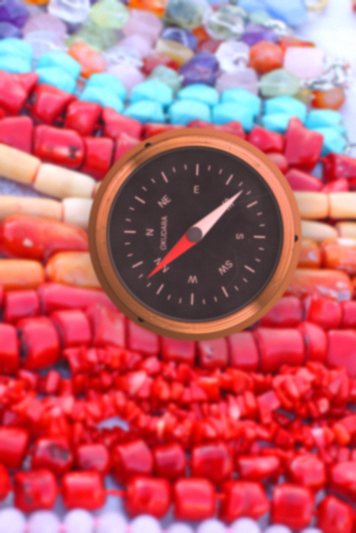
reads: 315
